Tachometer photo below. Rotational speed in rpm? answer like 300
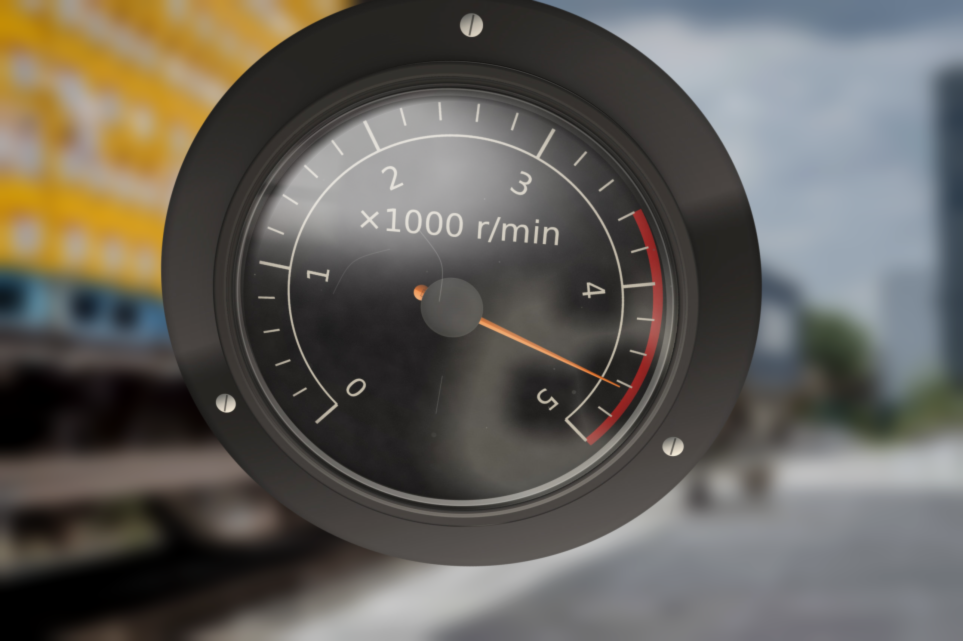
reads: 4600
